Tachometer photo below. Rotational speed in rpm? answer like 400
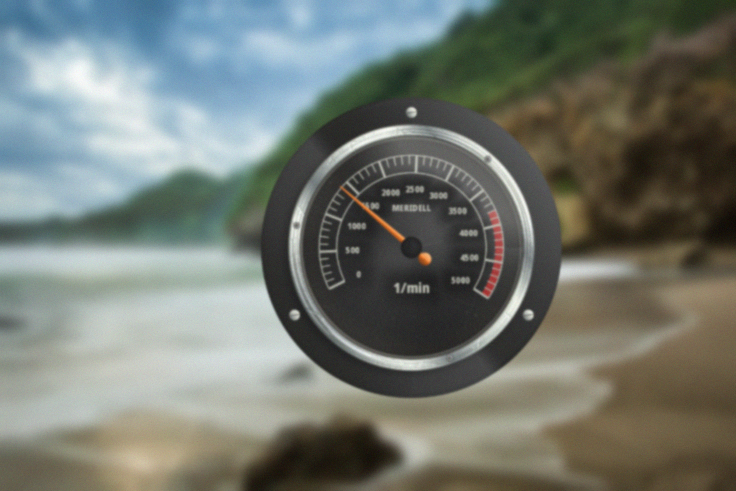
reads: 1400
